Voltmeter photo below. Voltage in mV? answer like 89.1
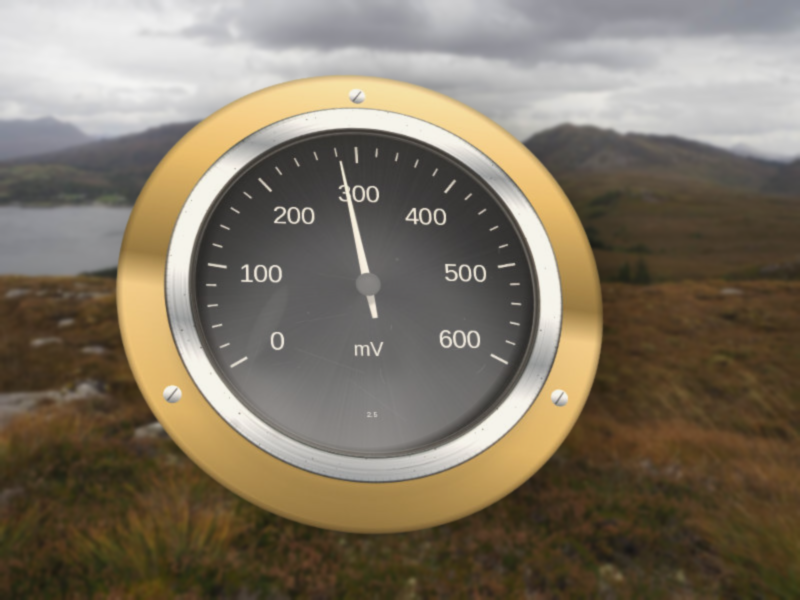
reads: 280
